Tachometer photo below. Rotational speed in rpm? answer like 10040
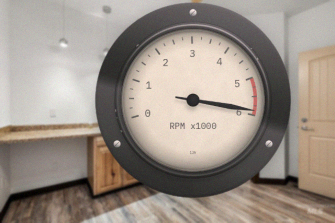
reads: 5875
